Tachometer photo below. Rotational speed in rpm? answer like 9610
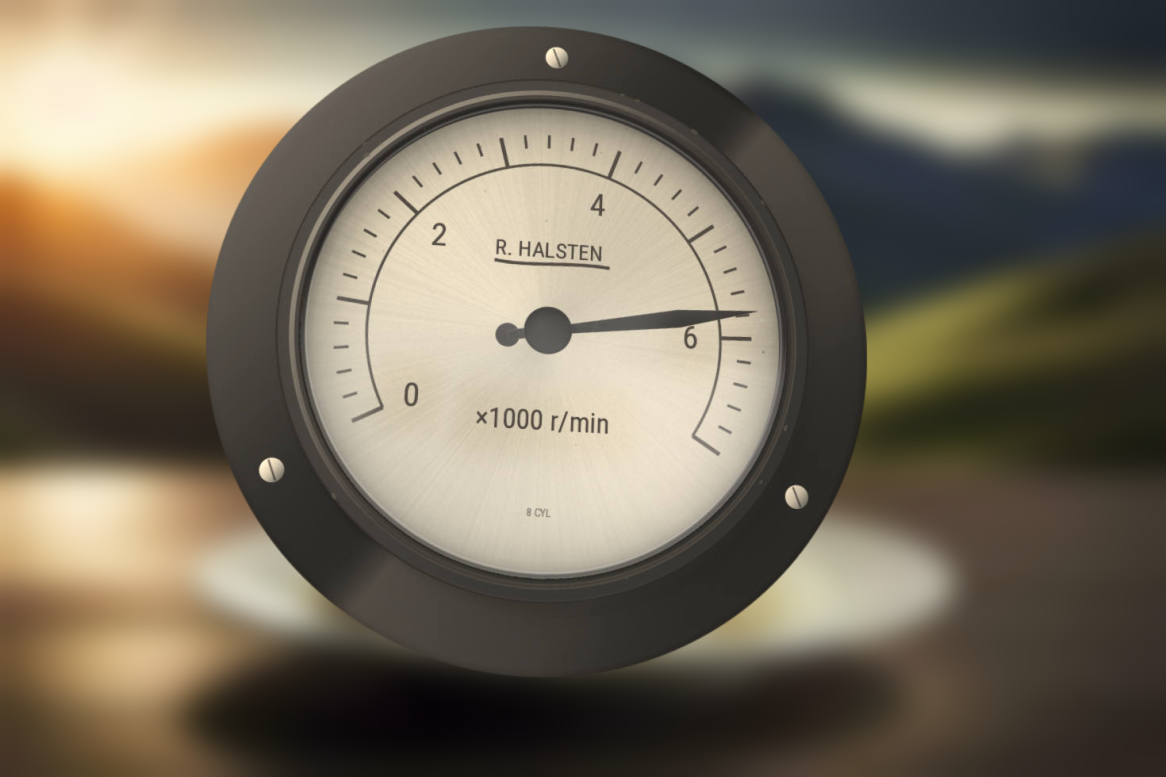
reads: 5800
